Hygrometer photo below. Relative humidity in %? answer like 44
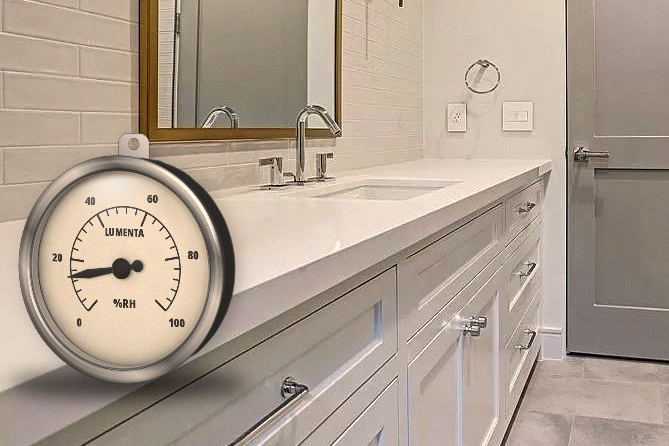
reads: 14
